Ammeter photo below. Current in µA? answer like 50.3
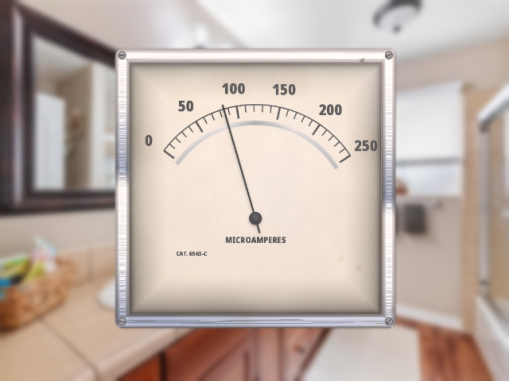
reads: 85
